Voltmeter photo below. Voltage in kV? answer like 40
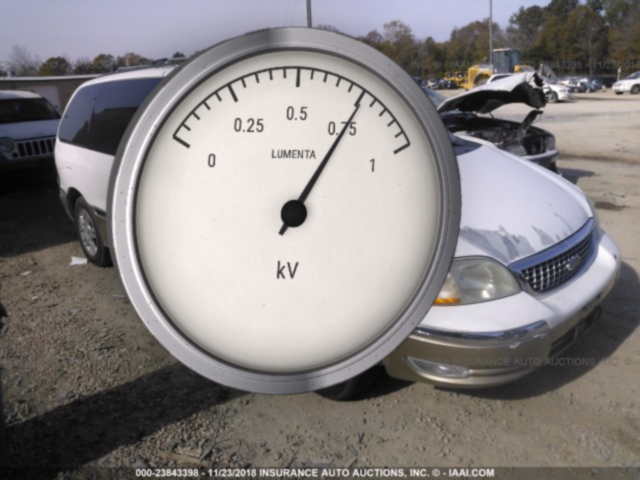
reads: 0.75
